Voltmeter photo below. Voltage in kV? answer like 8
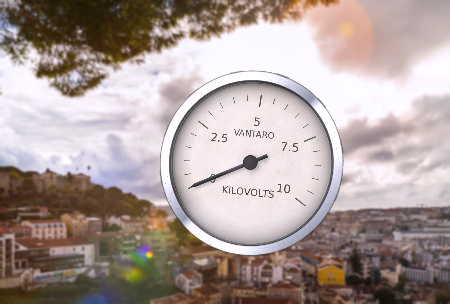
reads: 0
